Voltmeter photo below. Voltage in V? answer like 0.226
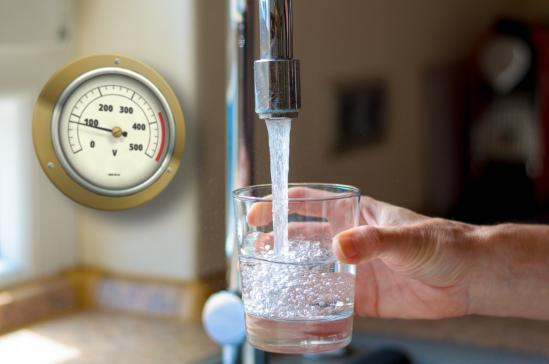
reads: 80
